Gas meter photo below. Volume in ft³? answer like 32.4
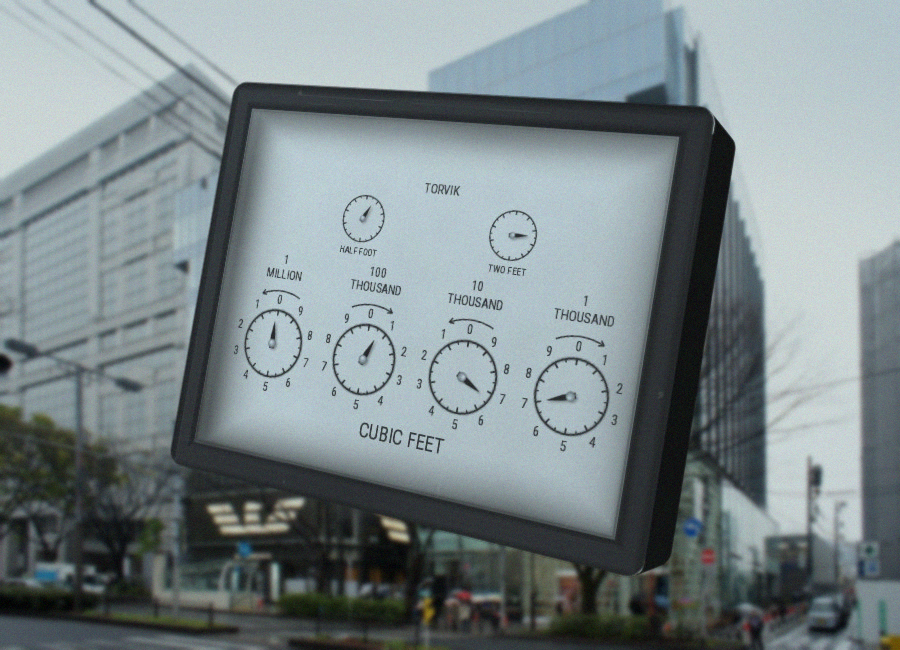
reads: 6700
